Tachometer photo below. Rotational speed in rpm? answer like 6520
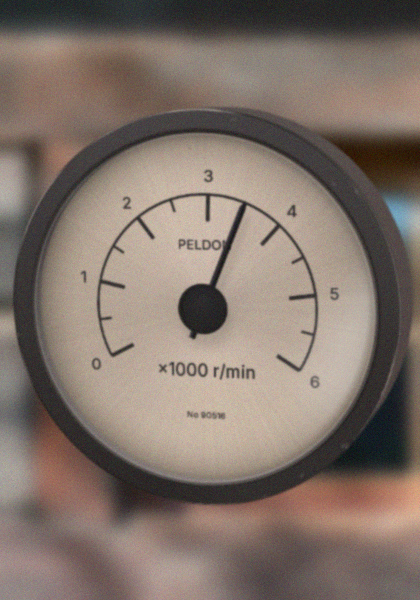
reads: 3500
